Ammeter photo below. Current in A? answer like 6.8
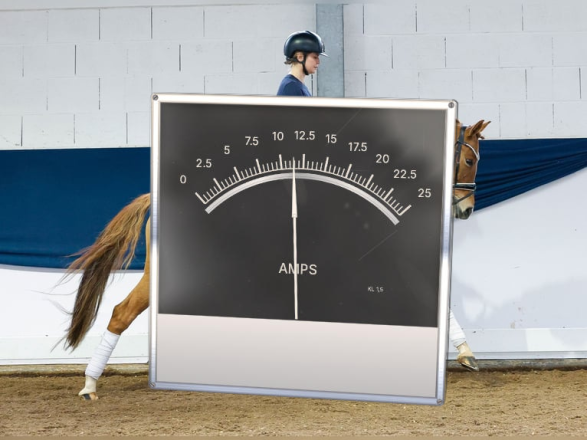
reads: 11.5
